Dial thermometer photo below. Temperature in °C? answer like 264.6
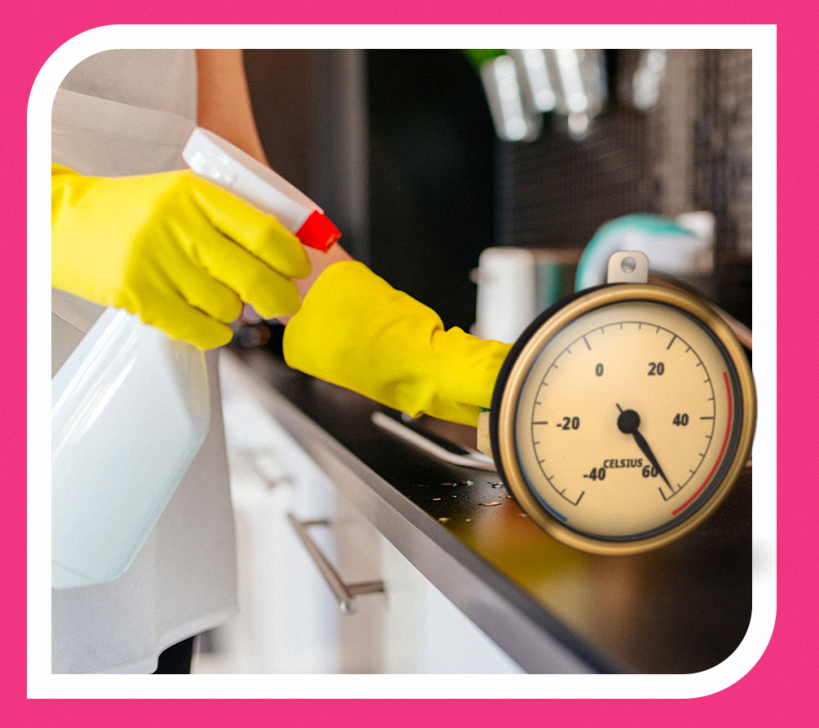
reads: 58
